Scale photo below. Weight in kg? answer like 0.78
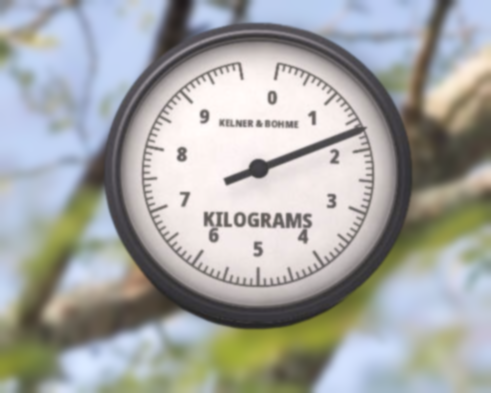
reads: 1.7
